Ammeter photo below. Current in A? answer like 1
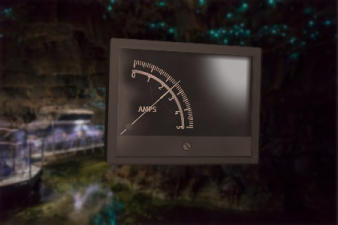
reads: 2.5
